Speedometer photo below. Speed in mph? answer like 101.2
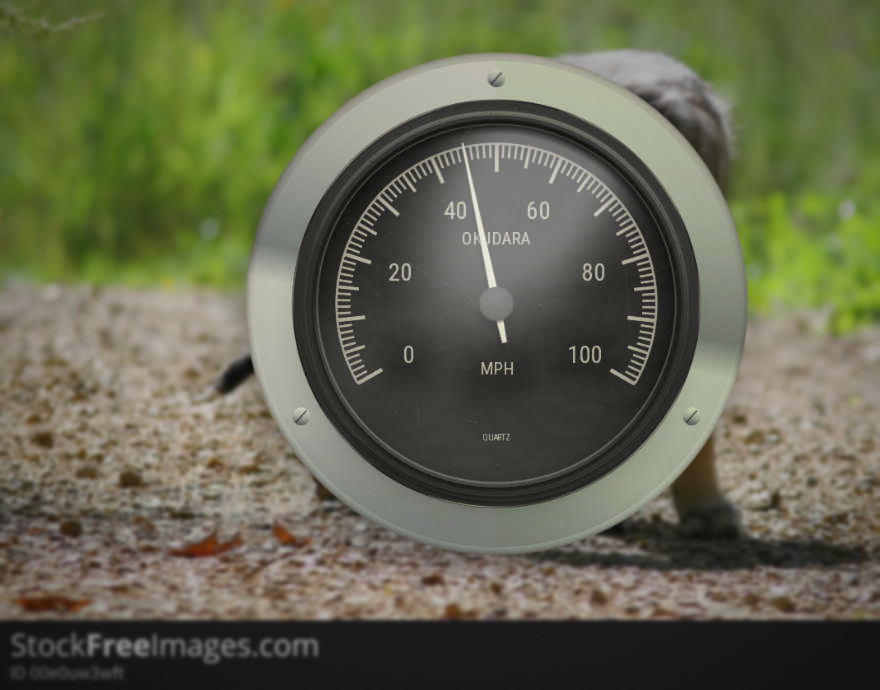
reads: 45
